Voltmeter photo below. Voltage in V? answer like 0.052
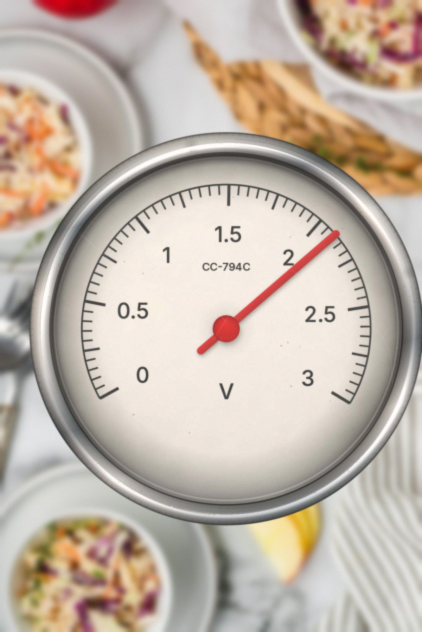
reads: 2.1
